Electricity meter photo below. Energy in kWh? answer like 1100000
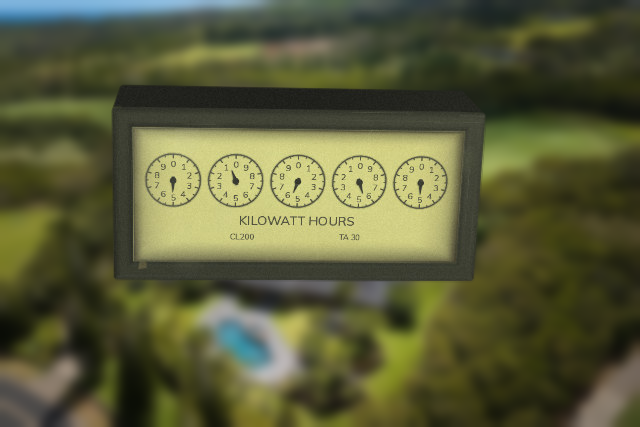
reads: 50555
